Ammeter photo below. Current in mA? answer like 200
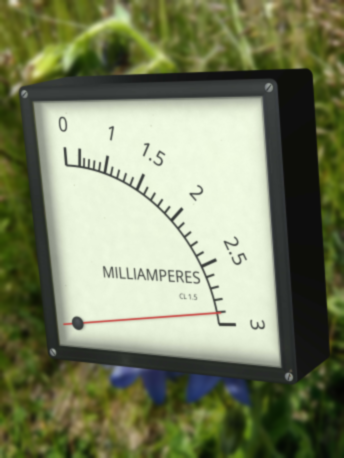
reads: 2.9
